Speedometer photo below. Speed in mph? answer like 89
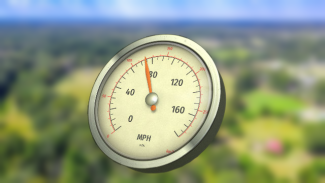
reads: 75
